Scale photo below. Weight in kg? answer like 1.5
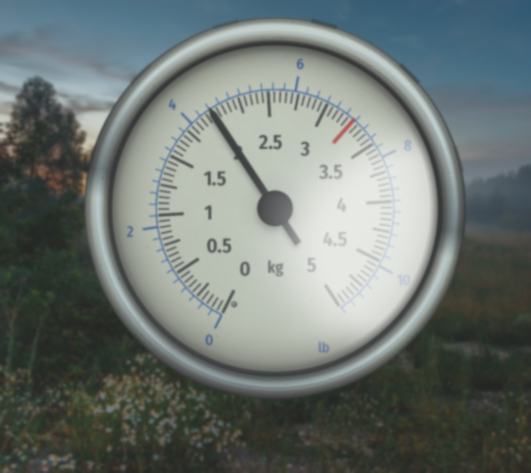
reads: 2
